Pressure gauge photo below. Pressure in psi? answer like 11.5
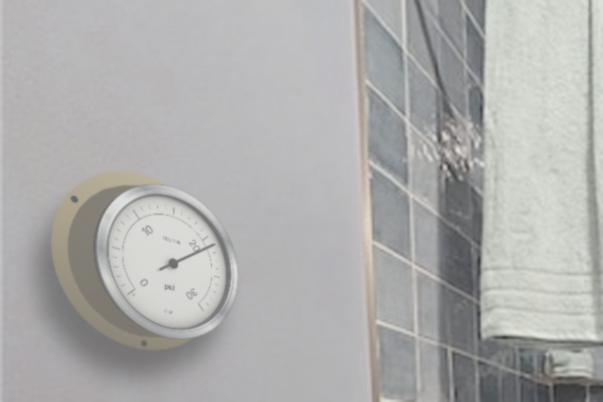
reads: 21
